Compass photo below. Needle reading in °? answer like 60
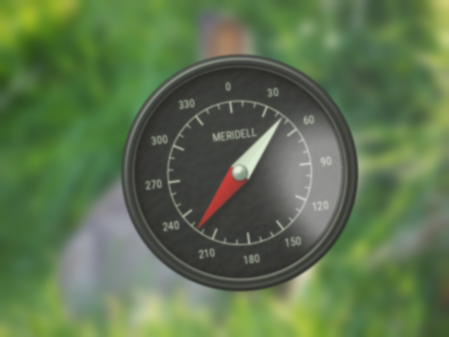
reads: 225
